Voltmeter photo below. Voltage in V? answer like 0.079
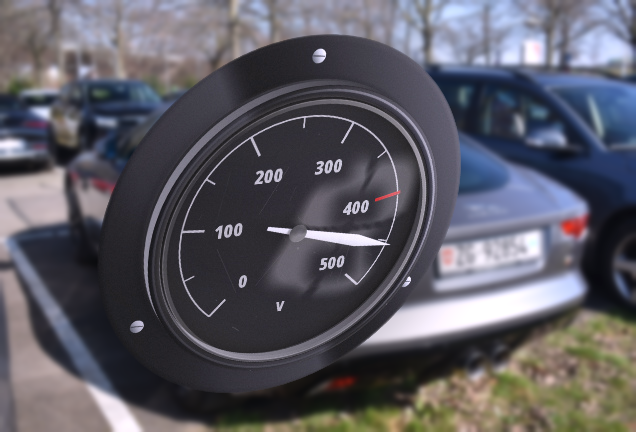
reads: 450
